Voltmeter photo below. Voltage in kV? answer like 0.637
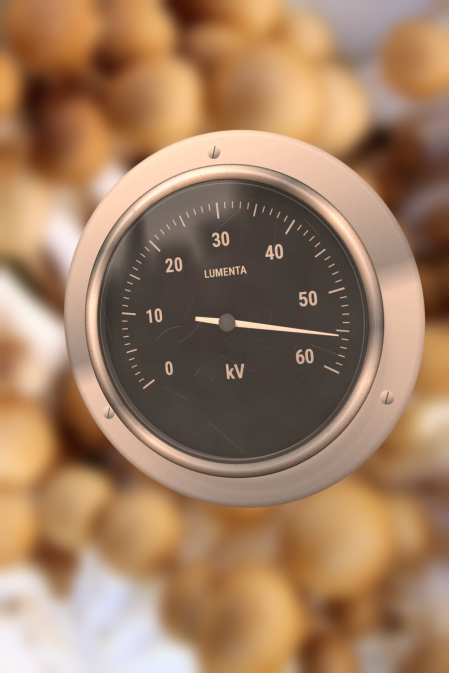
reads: 55.5
